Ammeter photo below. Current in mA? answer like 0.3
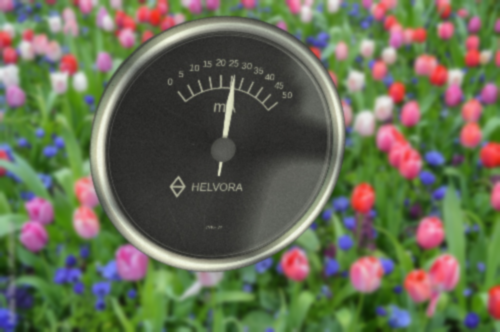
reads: 25
